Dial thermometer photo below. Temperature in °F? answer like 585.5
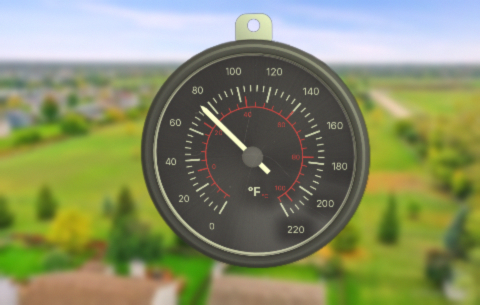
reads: 76
